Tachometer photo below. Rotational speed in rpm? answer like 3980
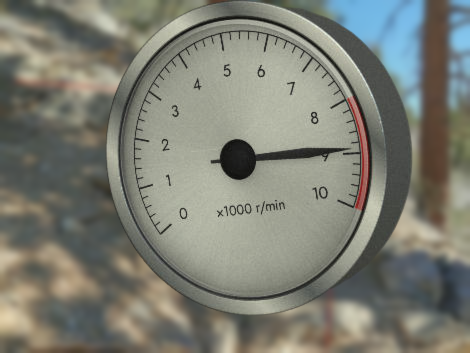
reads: 8900
